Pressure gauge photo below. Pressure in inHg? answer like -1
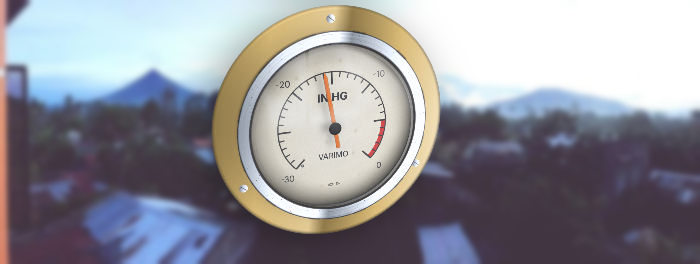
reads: -16
